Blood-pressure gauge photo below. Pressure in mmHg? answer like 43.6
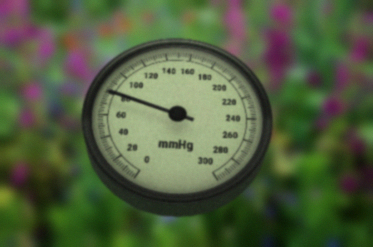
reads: 80
